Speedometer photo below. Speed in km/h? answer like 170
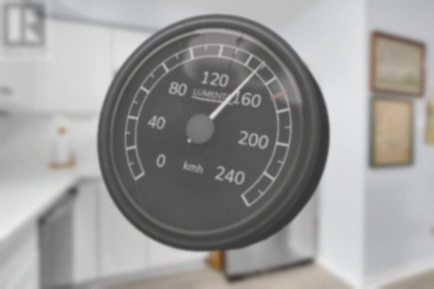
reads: 150
